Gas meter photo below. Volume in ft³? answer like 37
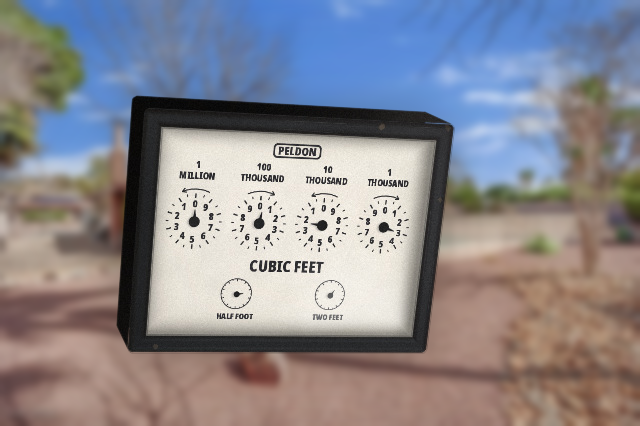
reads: 2300
